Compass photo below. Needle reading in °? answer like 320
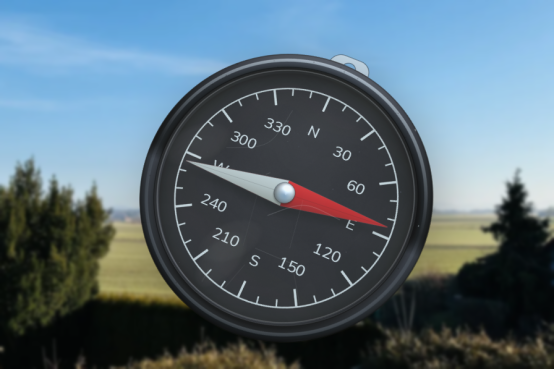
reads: 85
